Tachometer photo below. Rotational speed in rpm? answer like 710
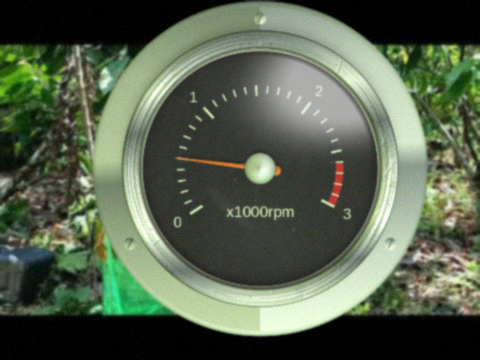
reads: 500
